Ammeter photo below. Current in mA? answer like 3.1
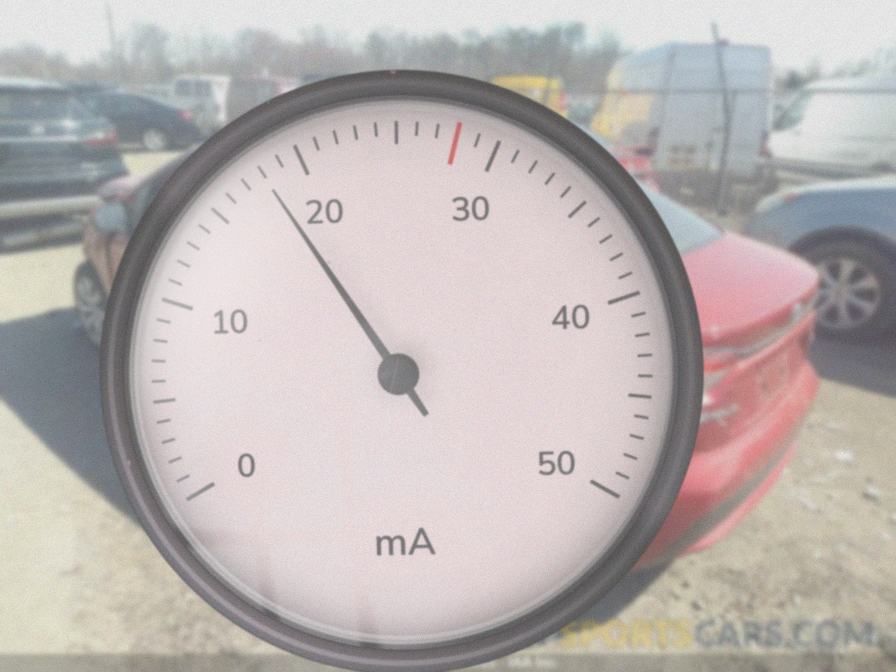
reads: 18
